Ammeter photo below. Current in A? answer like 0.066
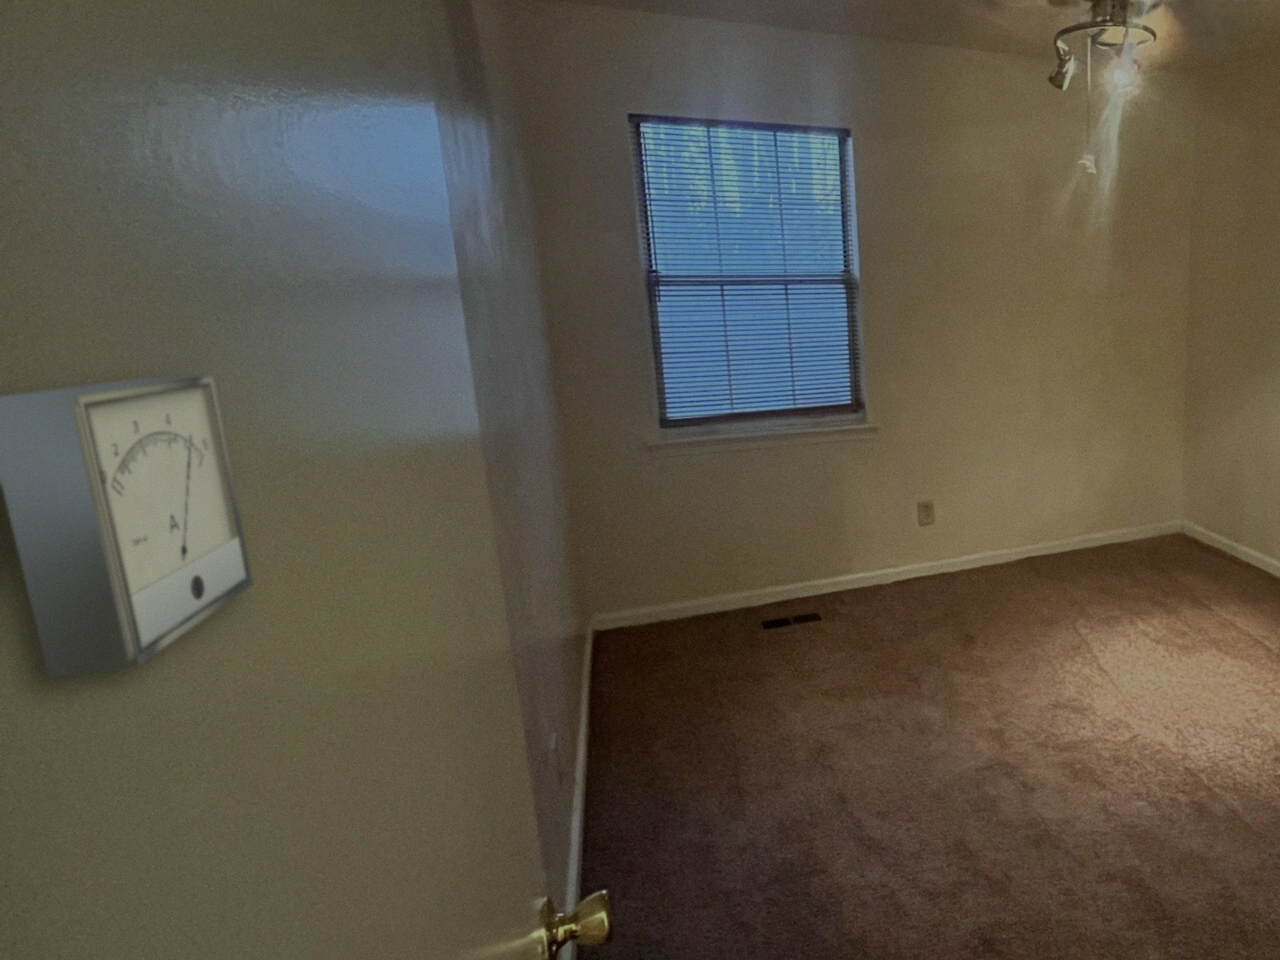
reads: 4.5
